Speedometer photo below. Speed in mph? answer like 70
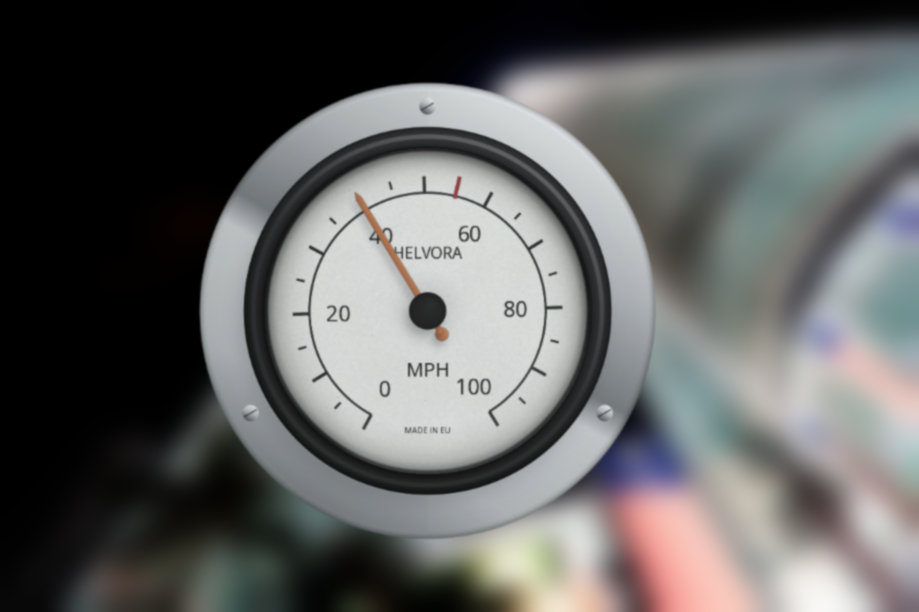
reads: 40
